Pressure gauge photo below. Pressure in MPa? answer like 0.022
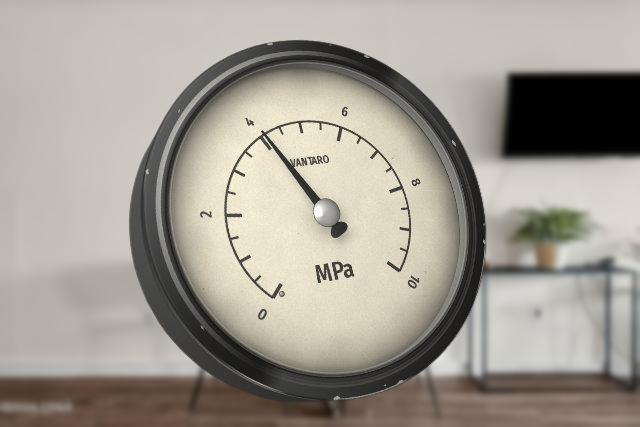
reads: 4
